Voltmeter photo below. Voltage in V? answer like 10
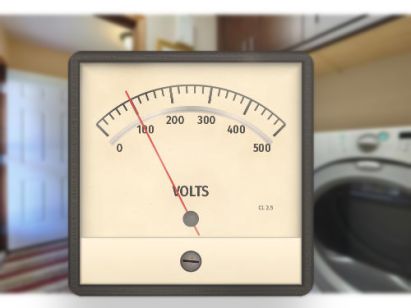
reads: 100
